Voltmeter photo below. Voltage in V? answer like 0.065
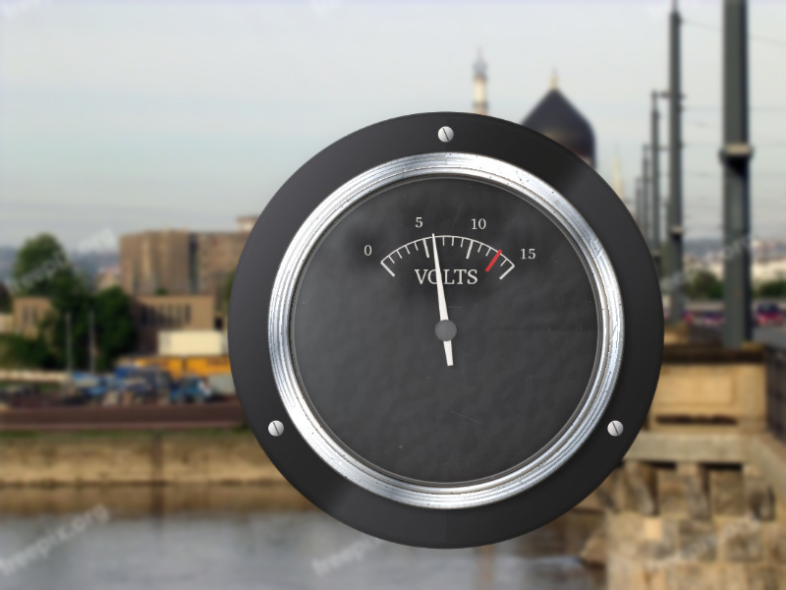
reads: 6
